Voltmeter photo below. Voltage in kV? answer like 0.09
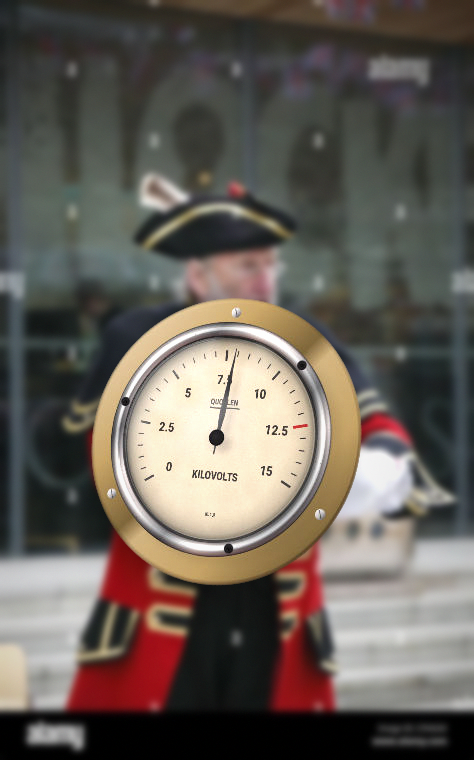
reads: 8
